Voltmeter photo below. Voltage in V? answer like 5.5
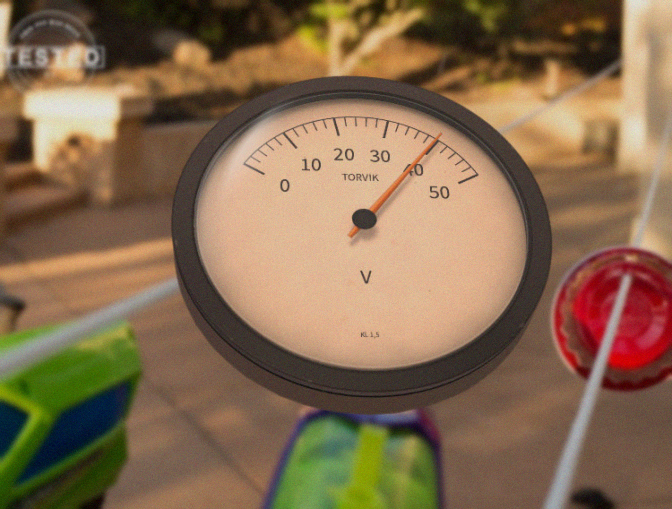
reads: 40
